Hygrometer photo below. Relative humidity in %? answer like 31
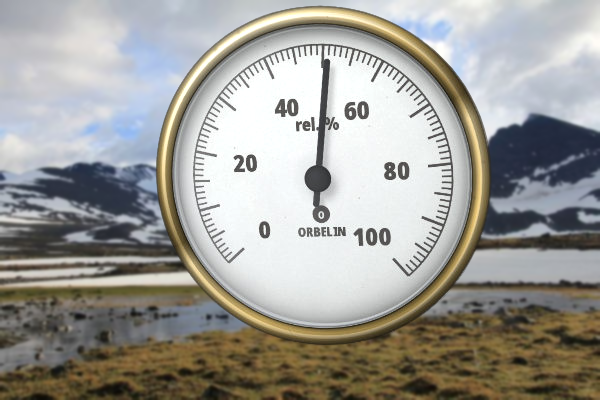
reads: 51
